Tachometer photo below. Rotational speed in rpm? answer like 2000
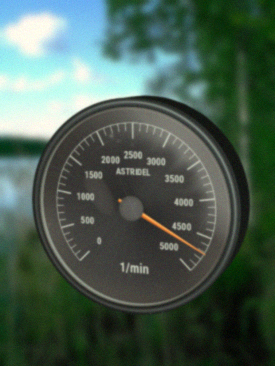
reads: 4700
